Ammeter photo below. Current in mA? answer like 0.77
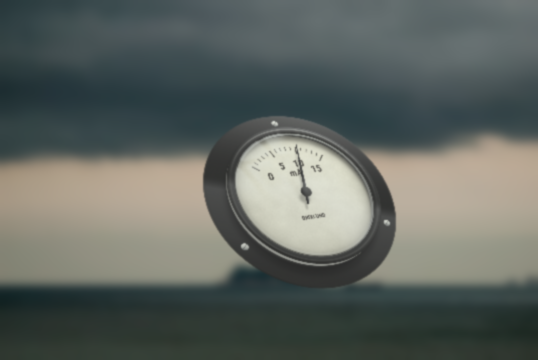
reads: 10
